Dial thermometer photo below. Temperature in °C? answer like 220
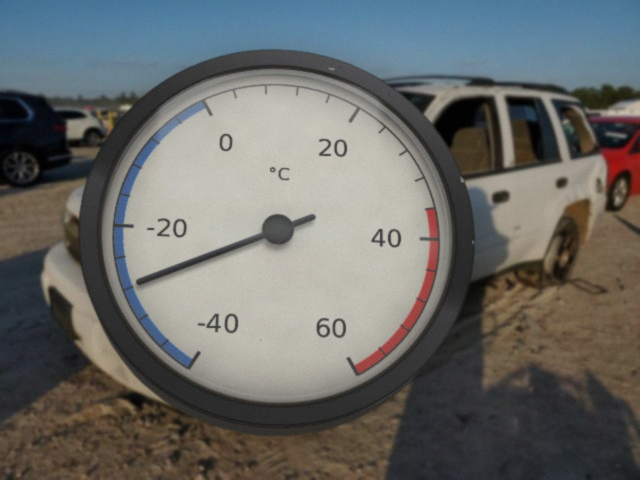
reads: -28
